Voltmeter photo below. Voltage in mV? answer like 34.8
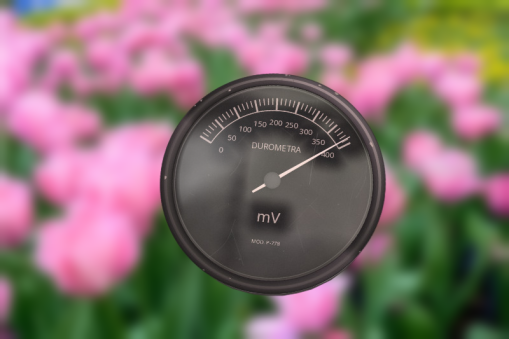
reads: 390
